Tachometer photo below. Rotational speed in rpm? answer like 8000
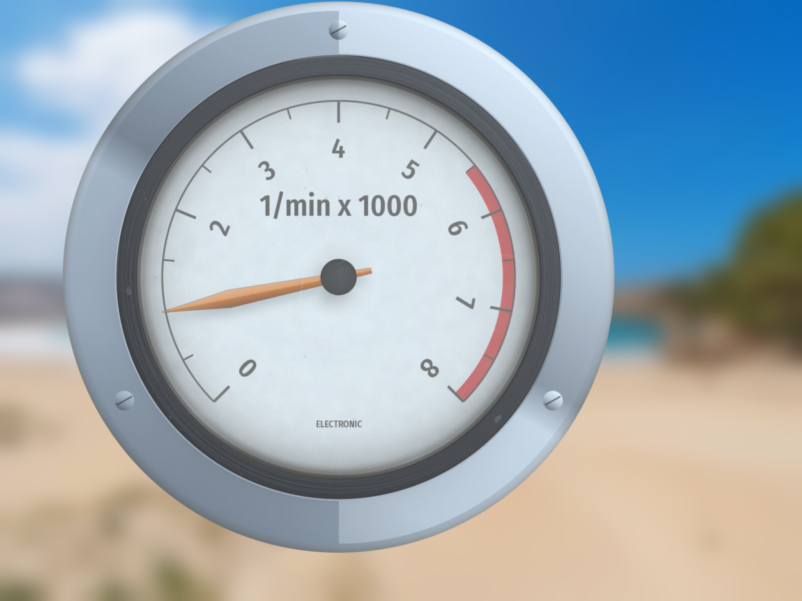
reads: 1000
